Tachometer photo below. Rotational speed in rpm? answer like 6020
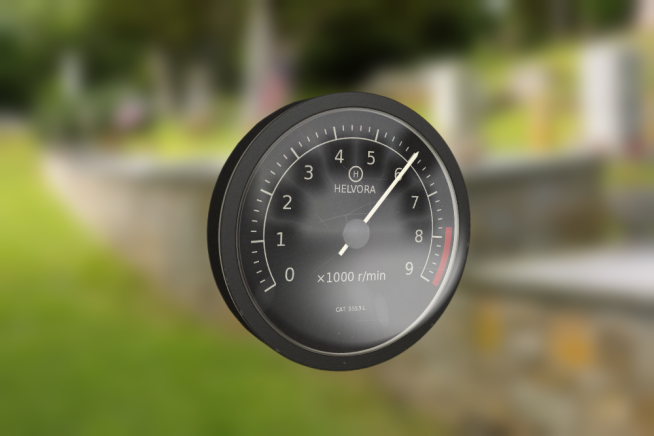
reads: 6000
